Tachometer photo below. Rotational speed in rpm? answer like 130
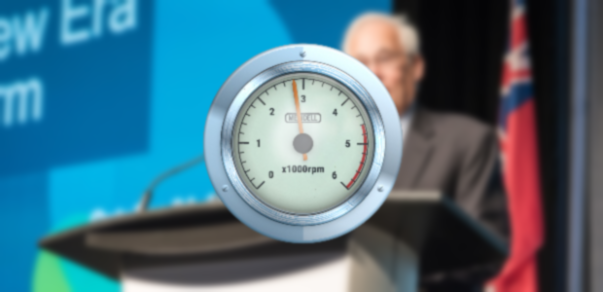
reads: 2800
